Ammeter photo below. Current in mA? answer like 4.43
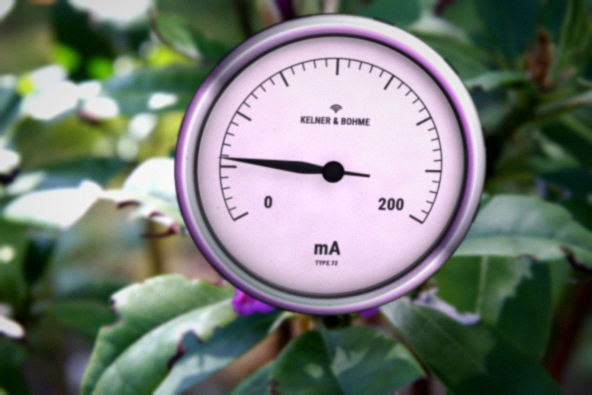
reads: 30
